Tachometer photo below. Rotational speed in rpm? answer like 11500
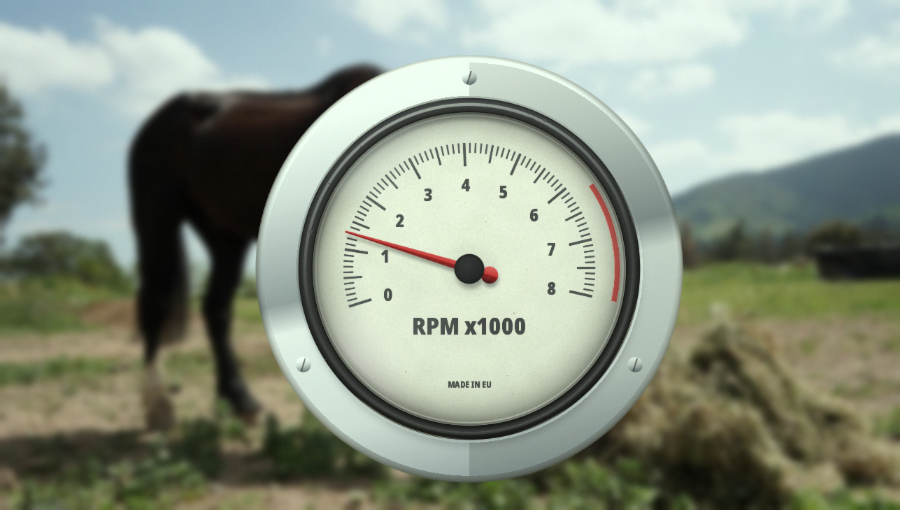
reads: 1300
